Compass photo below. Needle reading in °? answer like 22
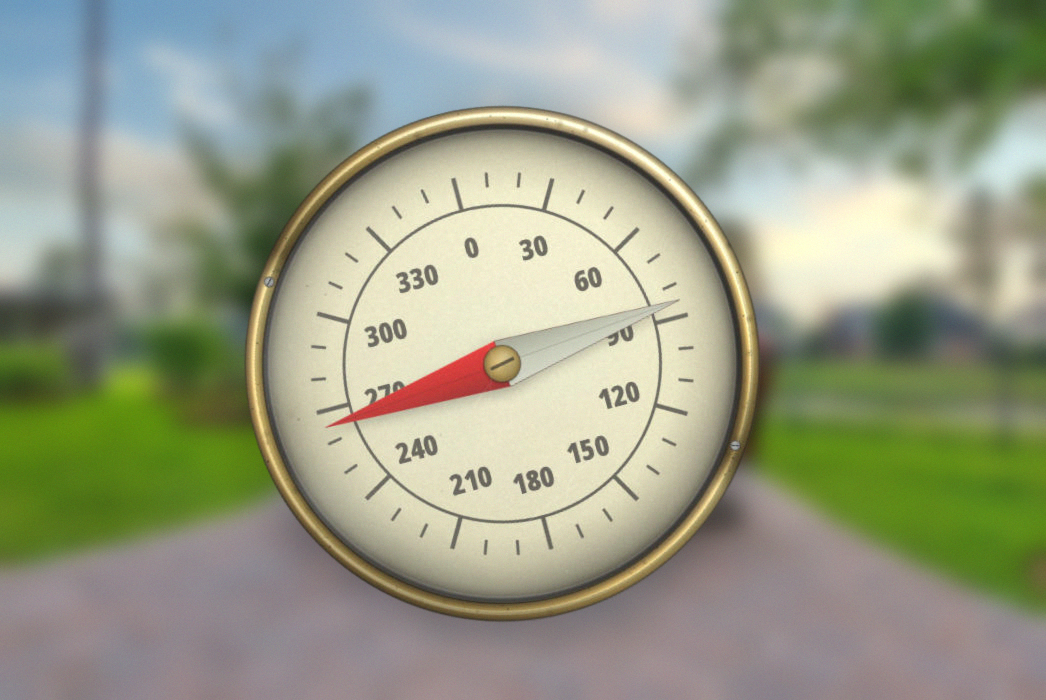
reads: 265
